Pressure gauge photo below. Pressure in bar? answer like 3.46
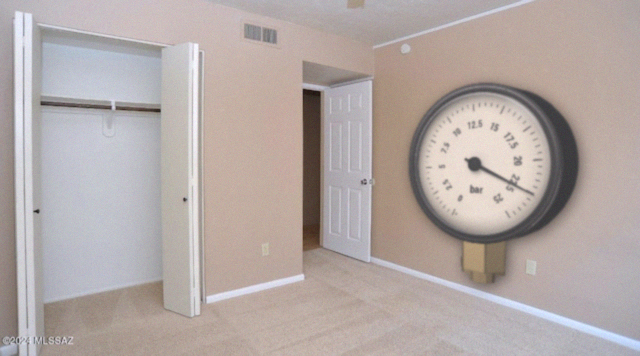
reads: 22.5
